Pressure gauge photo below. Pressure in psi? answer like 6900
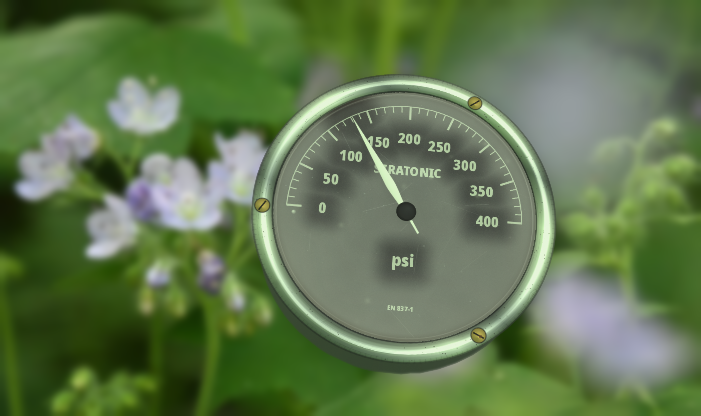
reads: 130
